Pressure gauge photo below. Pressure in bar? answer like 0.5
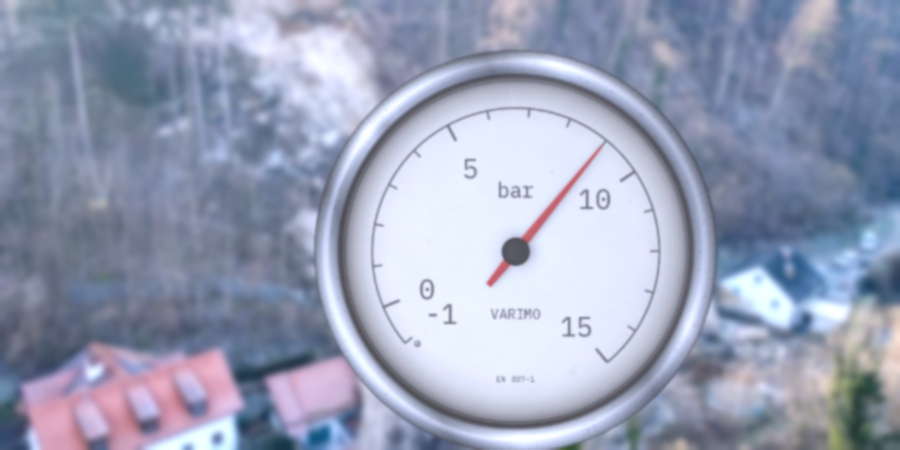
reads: 9
